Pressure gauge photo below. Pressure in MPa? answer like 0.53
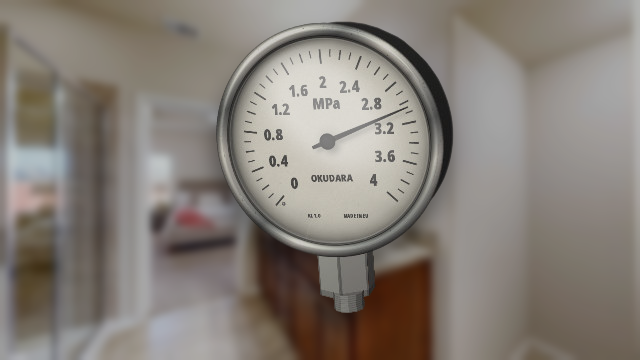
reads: 3.05
